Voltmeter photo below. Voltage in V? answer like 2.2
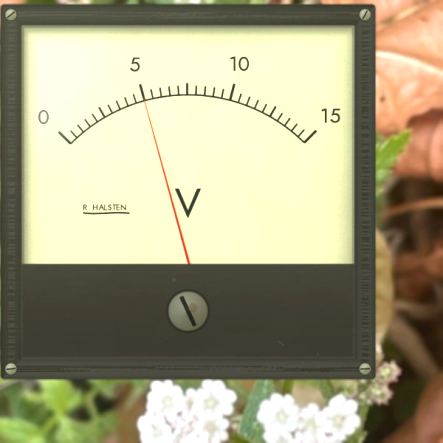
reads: 5
